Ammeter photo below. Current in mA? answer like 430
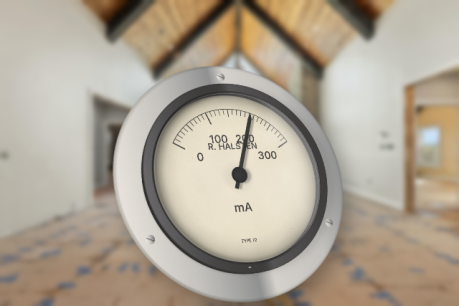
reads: 200
